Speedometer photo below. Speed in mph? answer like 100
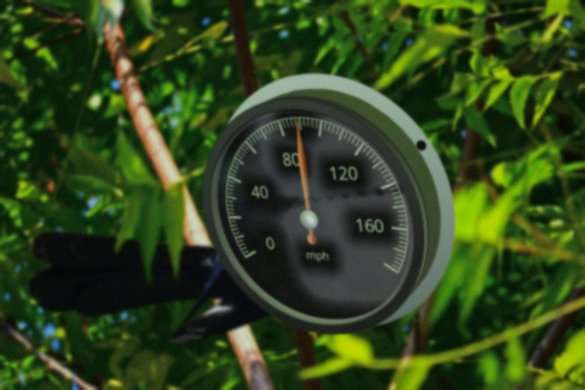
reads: 90
